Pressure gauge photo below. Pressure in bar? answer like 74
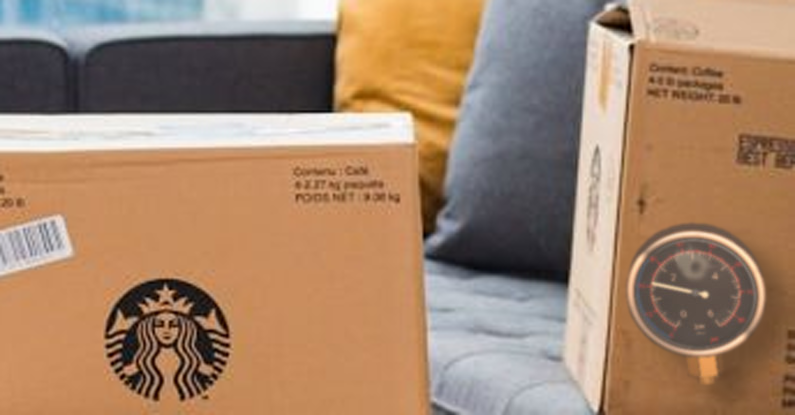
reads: 1.5
